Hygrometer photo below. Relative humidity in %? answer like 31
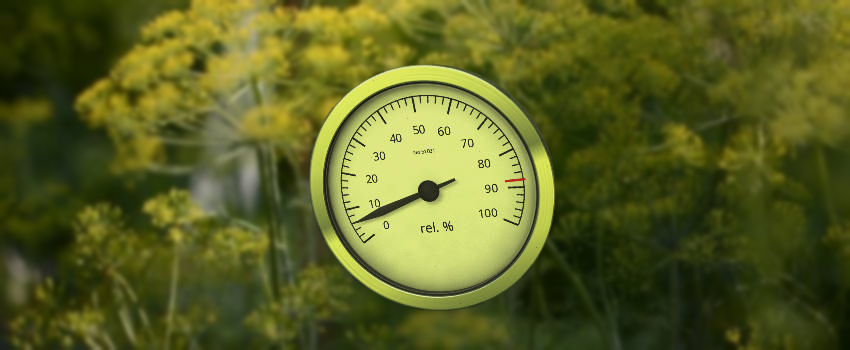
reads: 6
